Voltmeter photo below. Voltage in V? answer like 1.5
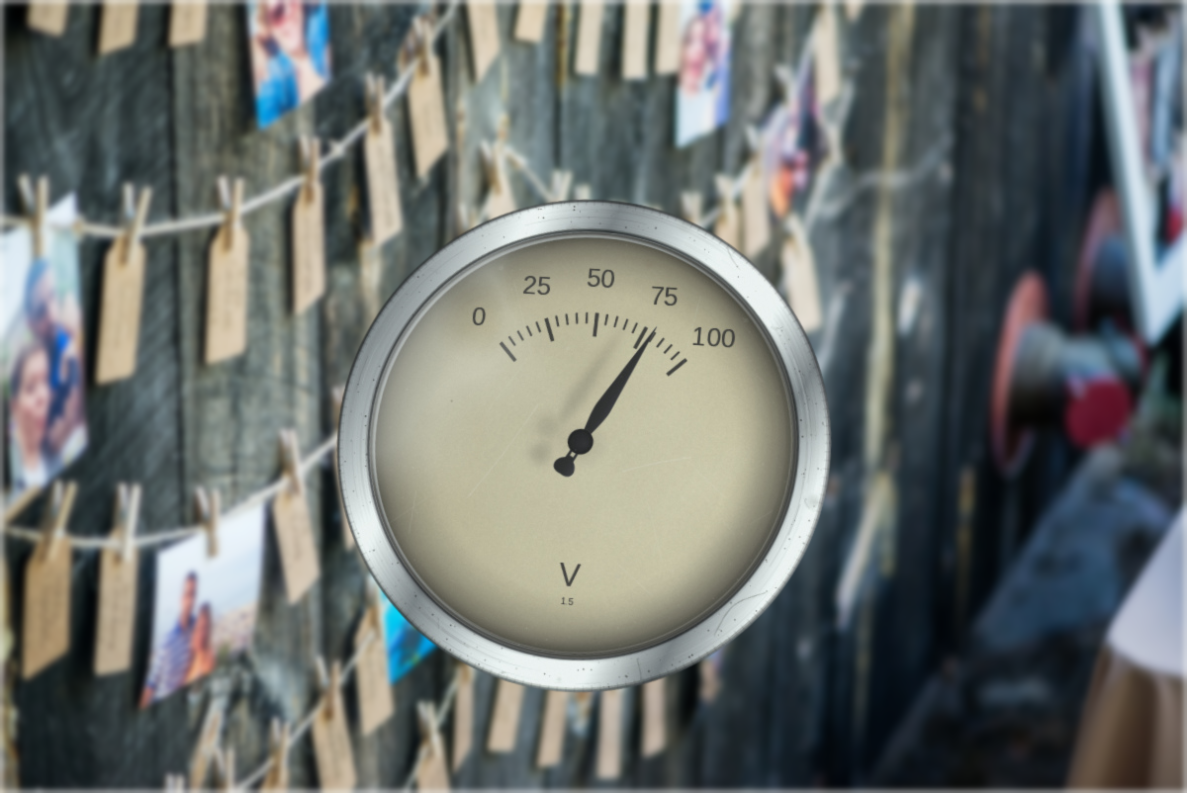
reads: 80
